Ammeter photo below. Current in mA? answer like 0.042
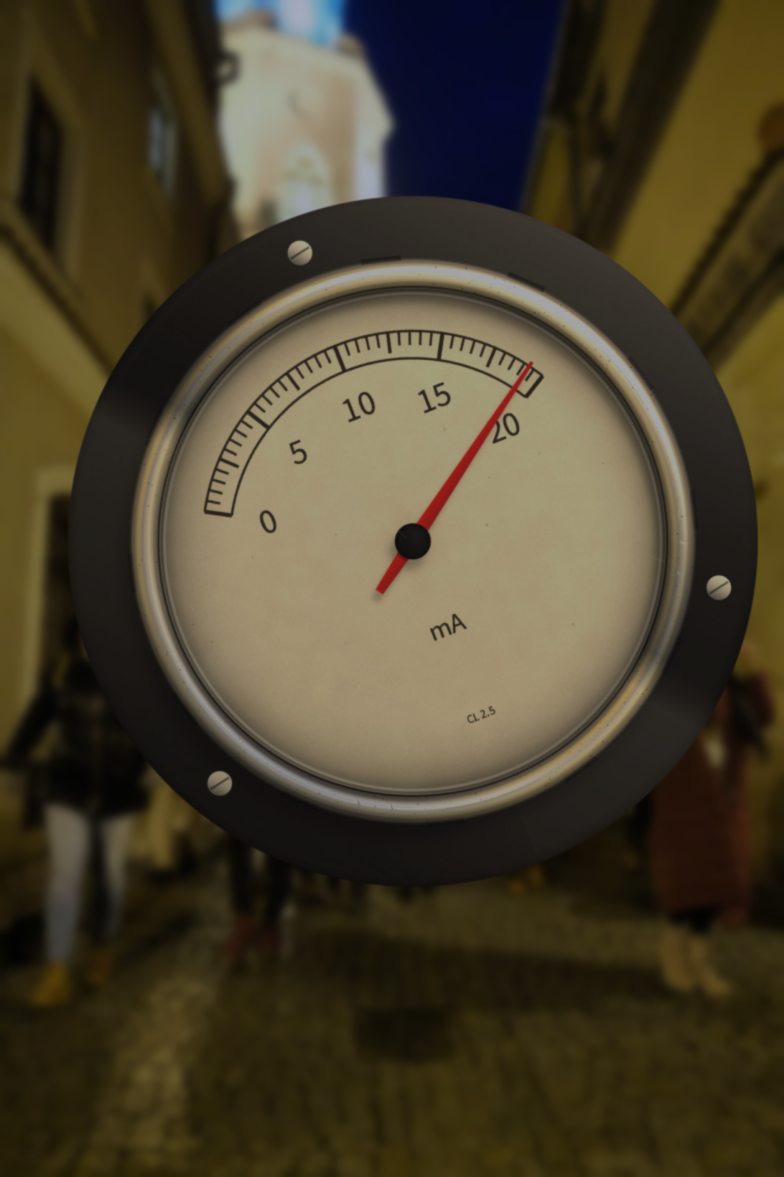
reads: 19.25
